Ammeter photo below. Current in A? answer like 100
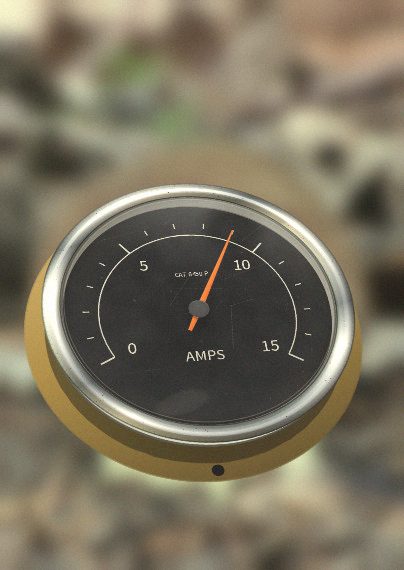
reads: 9
